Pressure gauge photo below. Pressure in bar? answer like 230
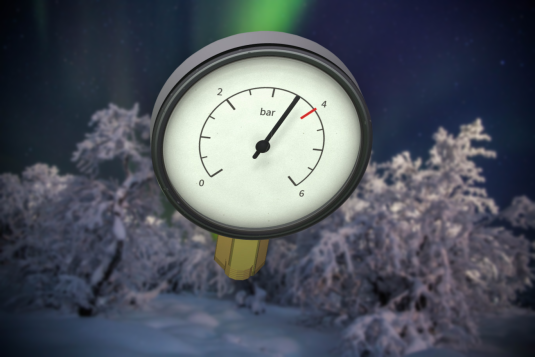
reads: 3.5
